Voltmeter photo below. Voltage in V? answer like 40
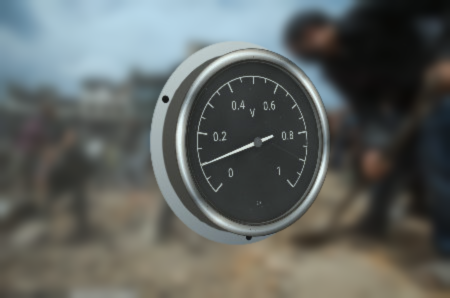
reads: 0.1
